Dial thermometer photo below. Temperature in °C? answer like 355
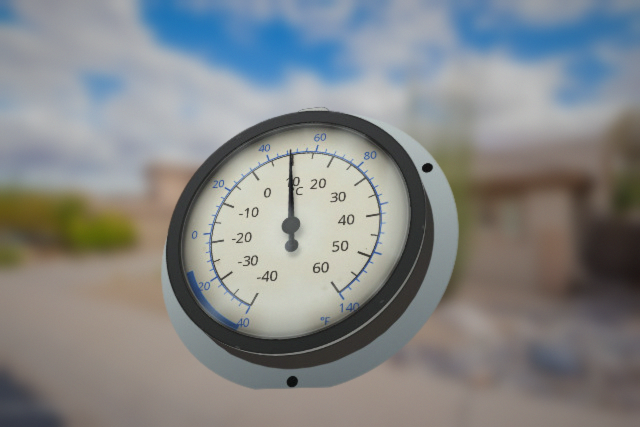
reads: 10
